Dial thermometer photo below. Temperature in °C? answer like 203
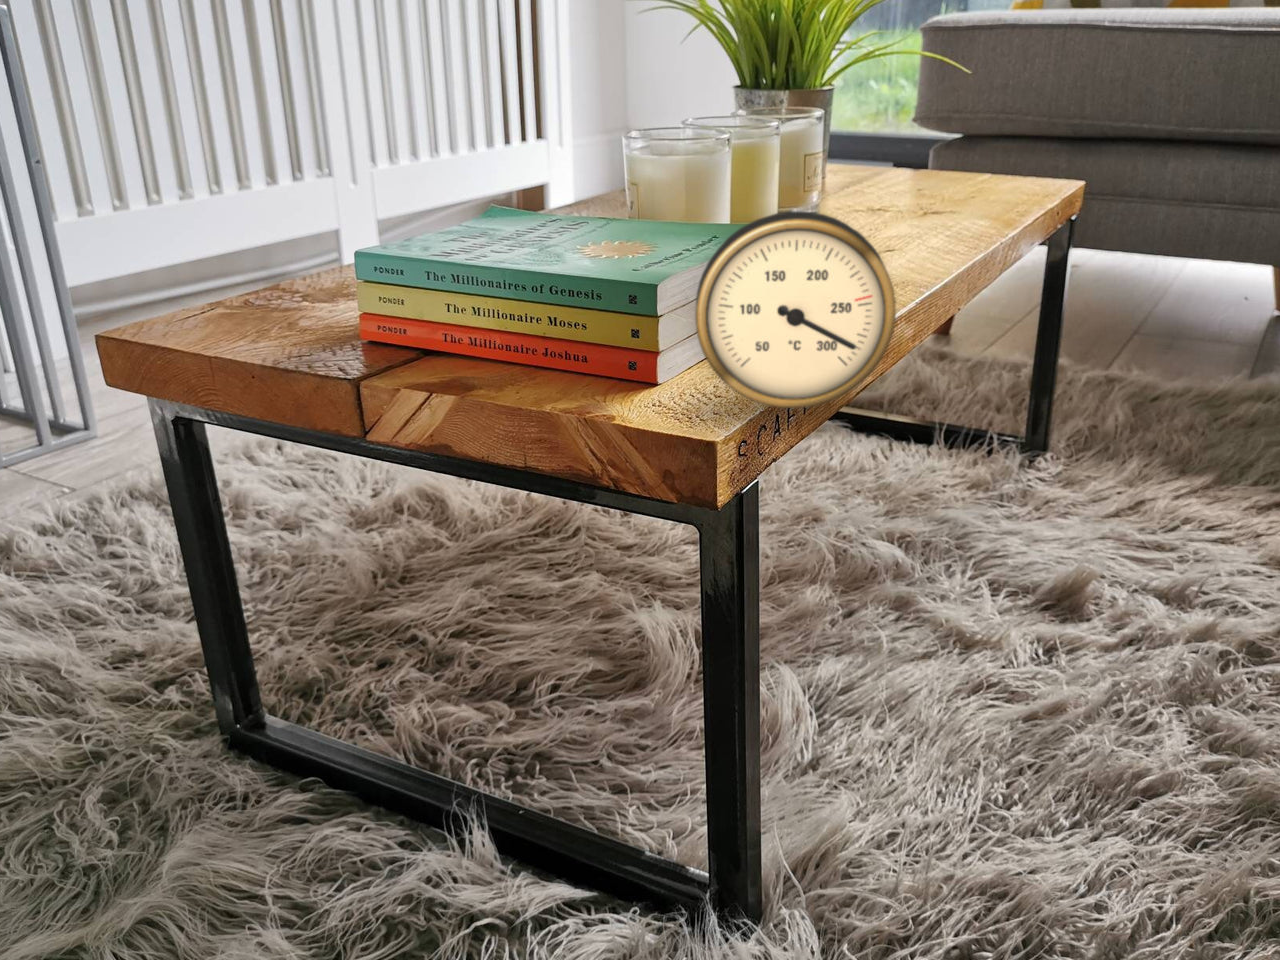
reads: 285
